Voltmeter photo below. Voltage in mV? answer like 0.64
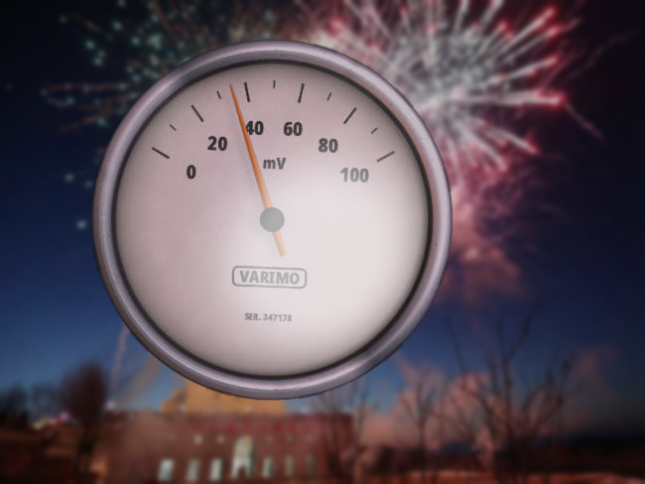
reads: 35
